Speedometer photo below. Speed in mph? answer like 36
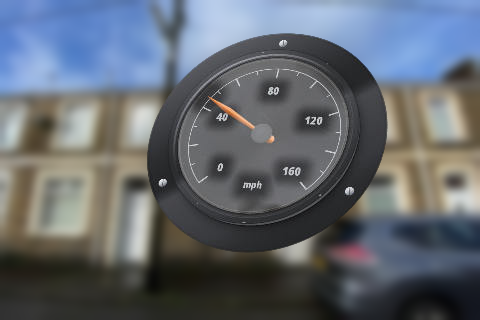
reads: 45
